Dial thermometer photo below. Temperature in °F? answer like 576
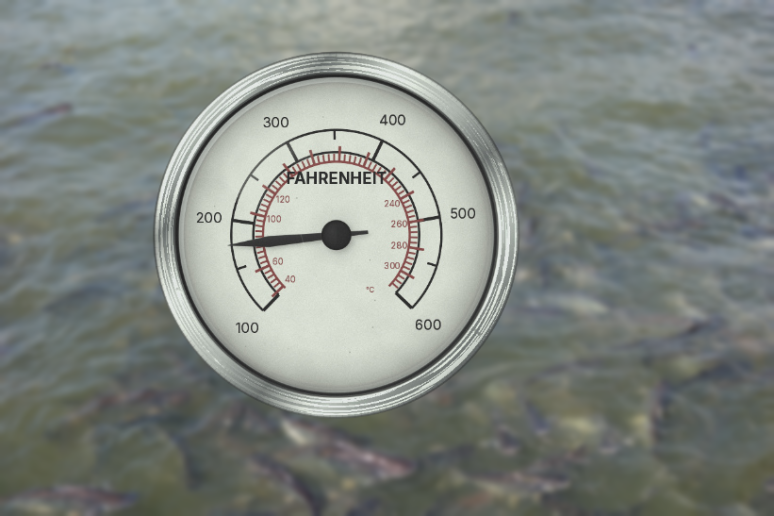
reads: 175
